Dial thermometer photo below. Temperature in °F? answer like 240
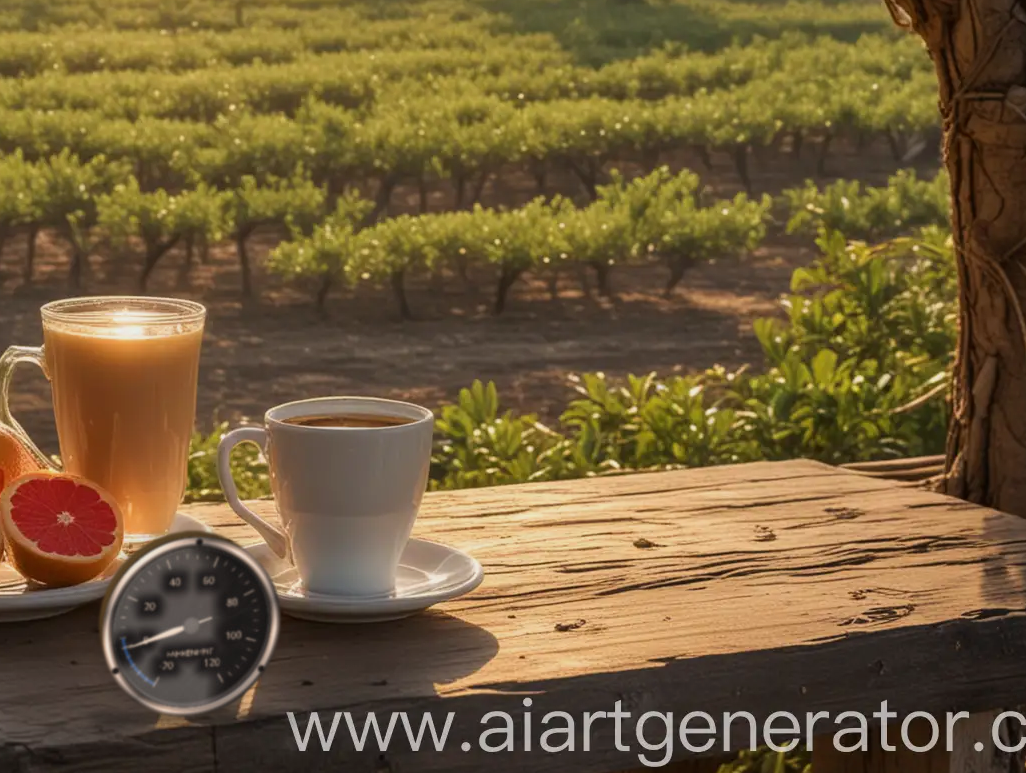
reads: 0
